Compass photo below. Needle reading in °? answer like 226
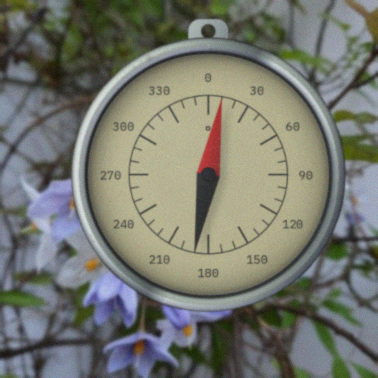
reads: 10
